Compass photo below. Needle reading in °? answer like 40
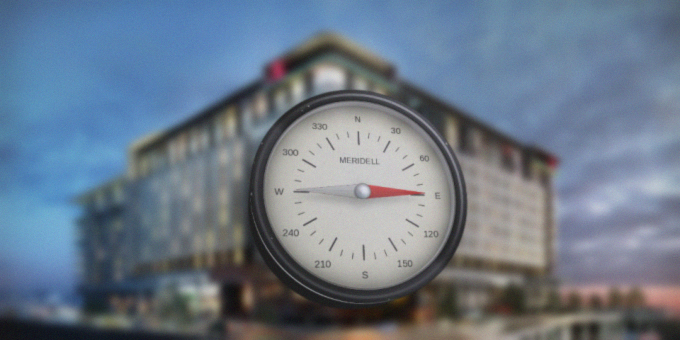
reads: 90
